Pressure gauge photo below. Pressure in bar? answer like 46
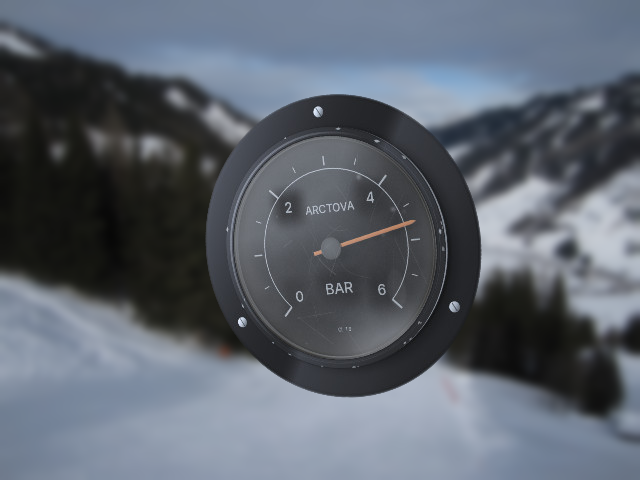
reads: 4.75
